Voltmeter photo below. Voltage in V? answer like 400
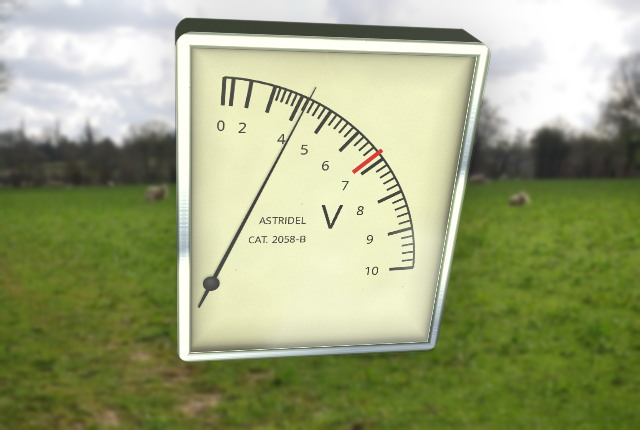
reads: 4.2
